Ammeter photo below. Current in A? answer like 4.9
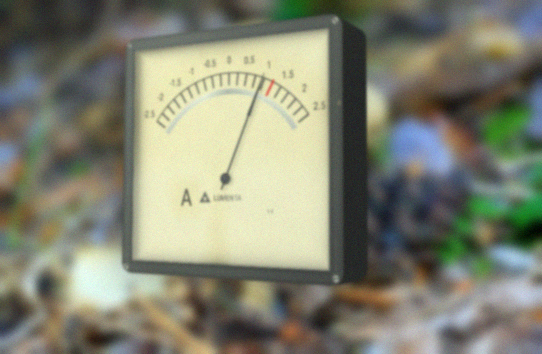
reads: 1
